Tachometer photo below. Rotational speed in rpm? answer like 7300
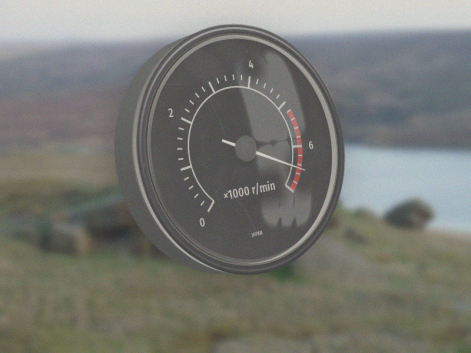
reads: 6500
